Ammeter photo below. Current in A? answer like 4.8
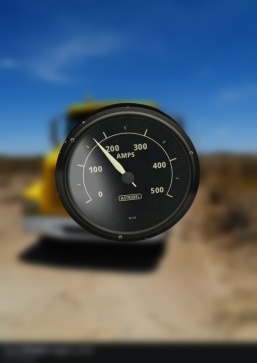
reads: 175
